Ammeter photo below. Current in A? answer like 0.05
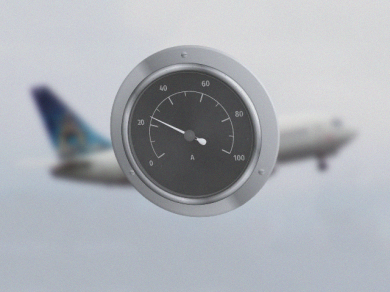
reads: 25
